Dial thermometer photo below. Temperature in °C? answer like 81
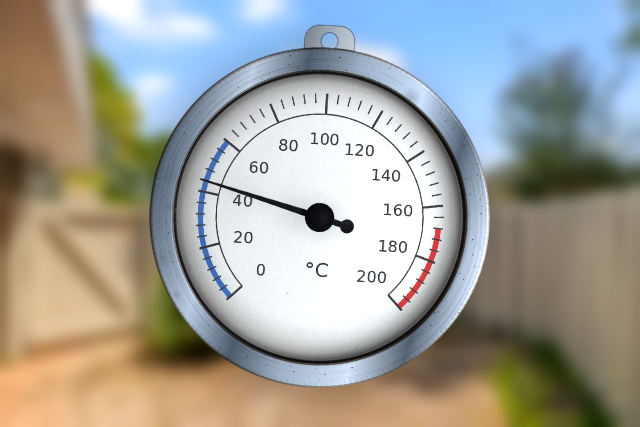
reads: 44
